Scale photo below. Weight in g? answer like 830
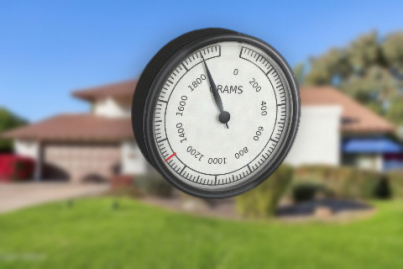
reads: 1900
